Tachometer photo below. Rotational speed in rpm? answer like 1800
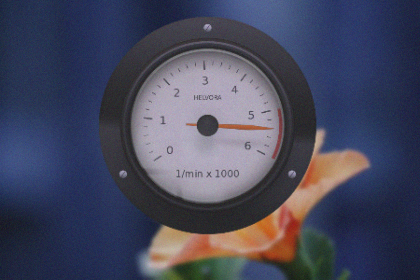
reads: 5400
